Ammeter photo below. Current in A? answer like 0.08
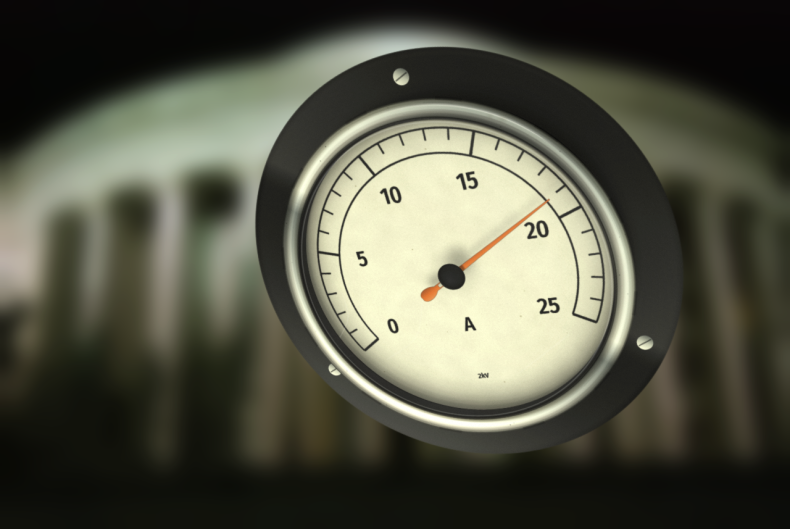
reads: 19
